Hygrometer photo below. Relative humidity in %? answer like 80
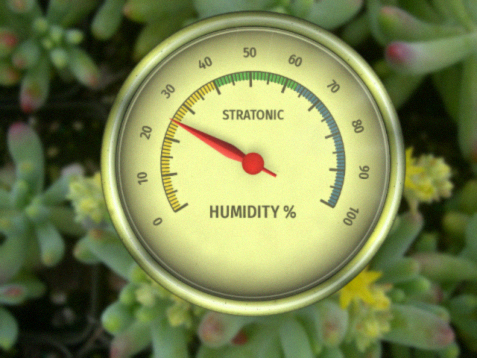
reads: 25
